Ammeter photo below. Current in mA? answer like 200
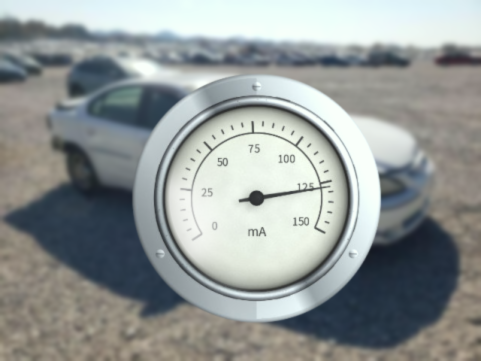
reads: 127.5
